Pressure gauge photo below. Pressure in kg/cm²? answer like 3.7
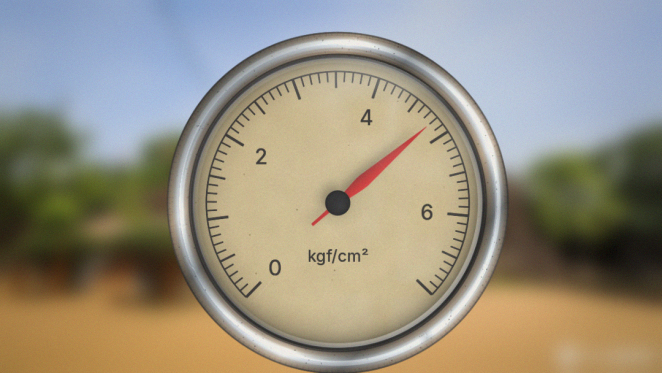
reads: 4.8
